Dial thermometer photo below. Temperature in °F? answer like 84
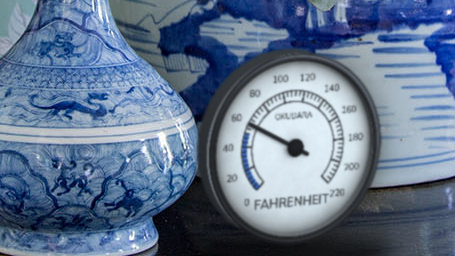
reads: 60
